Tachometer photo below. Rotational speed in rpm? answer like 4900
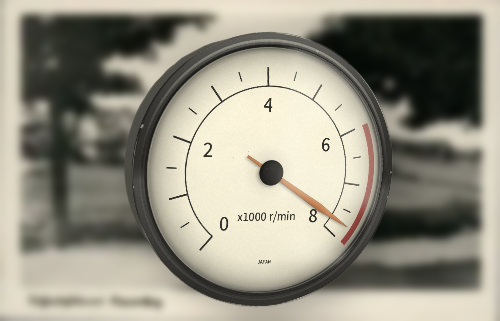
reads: 7750
